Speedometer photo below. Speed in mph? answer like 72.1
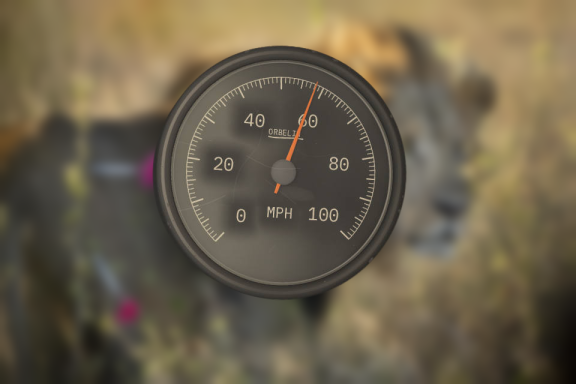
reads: 58
